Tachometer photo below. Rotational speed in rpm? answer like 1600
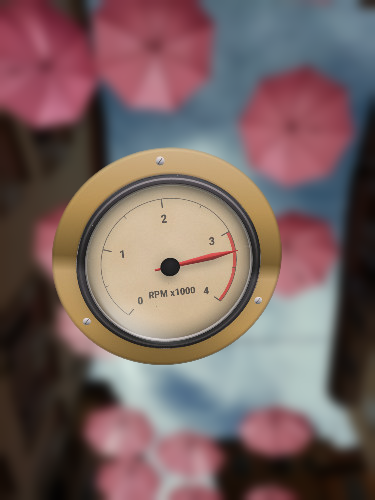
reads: 3250
